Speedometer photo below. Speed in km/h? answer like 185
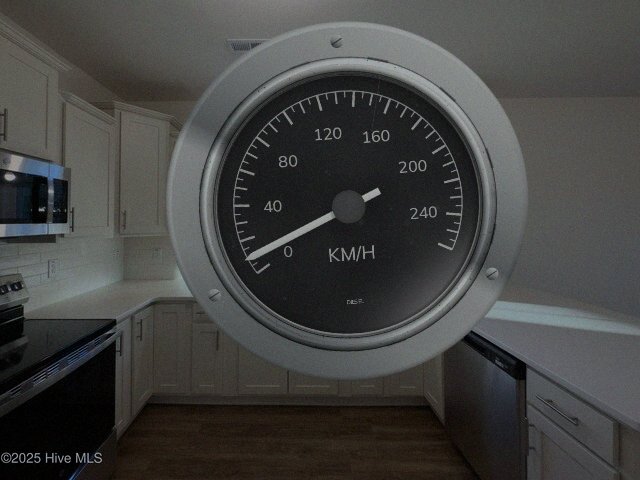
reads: 10
